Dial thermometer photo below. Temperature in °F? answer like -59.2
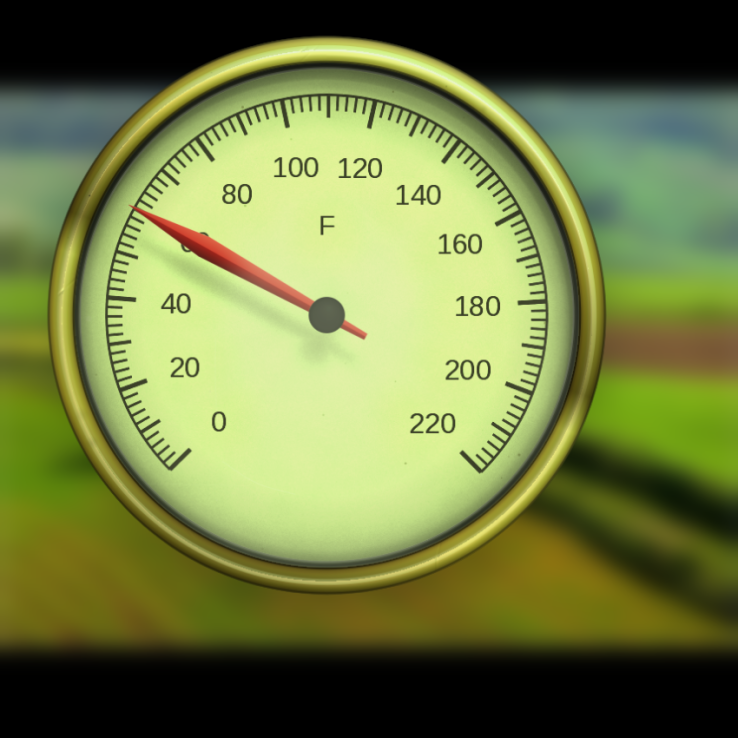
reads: 60
